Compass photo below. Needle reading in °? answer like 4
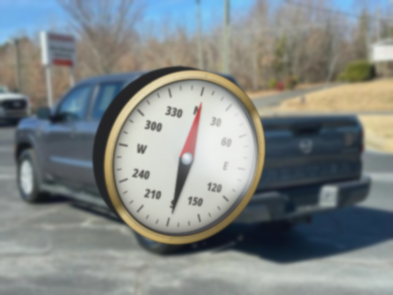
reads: 0
